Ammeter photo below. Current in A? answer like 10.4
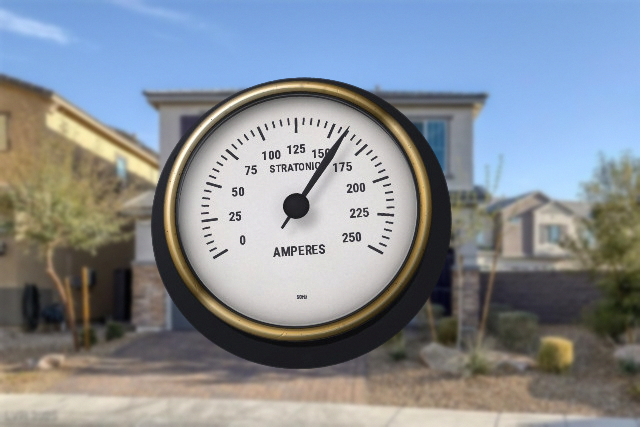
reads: 160
